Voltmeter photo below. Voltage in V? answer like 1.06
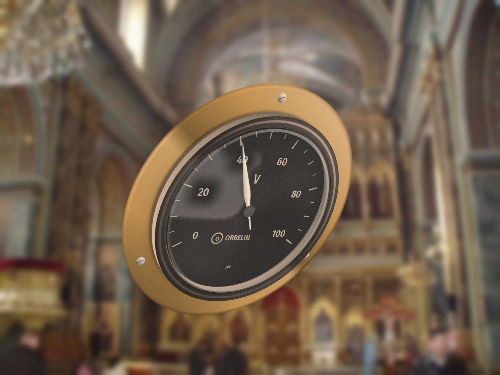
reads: 40
